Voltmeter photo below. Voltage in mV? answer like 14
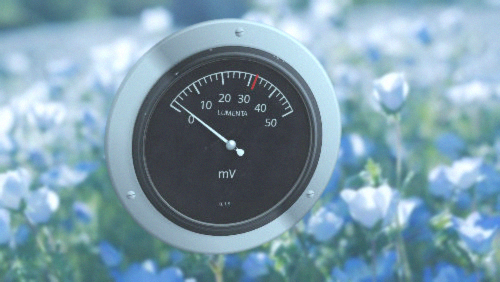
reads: 2
